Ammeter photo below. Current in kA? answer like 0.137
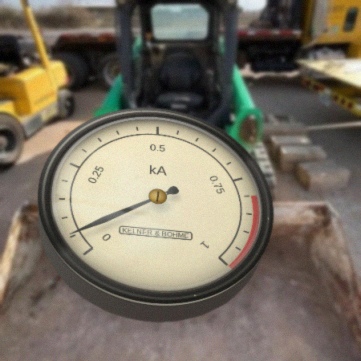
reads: 0.05
